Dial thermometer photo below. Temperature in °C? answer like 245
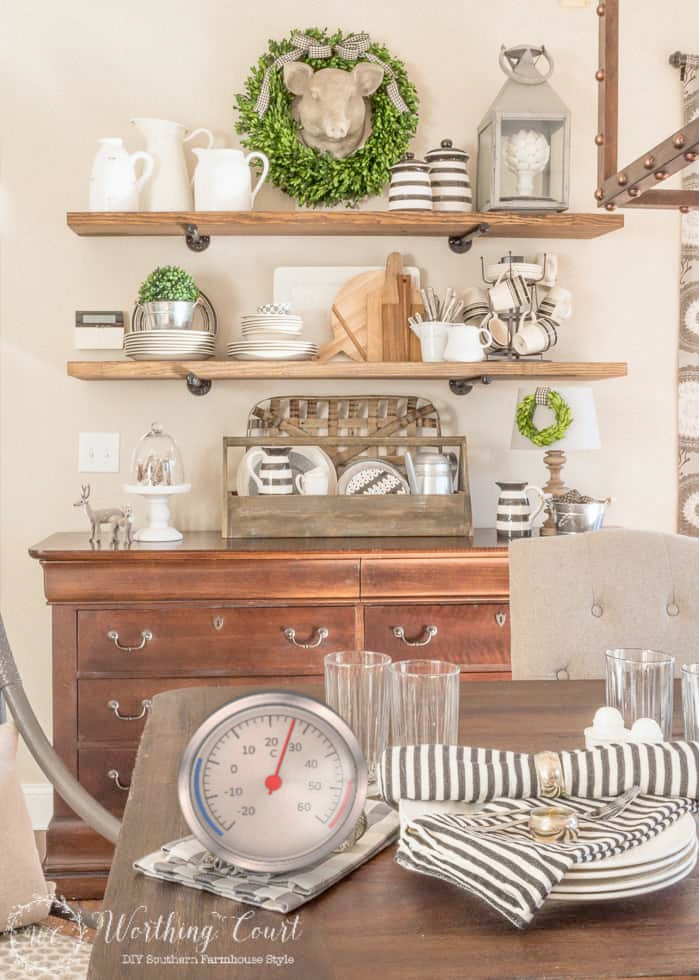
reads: 26
